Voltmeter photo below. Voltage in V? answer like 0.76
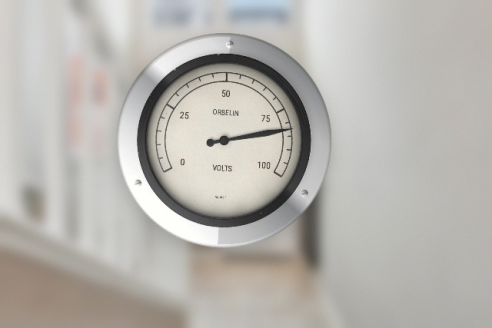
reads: 82.5
